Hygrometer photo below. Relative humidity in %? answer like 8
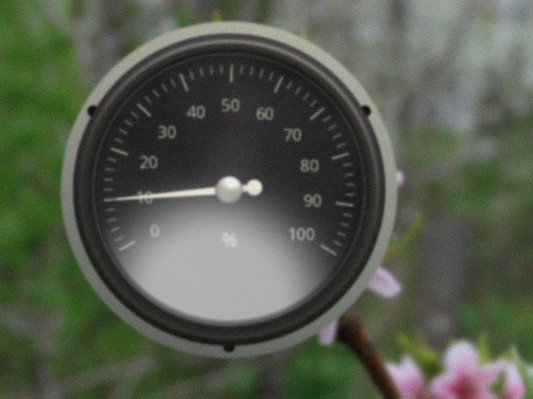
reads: 10
